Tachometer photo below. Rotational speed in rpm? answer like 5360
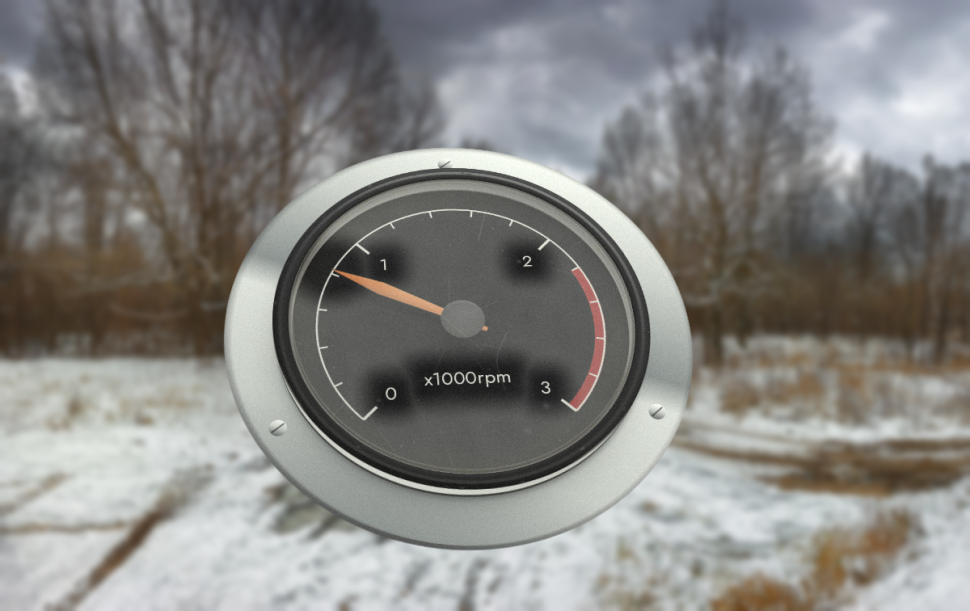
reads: 800
